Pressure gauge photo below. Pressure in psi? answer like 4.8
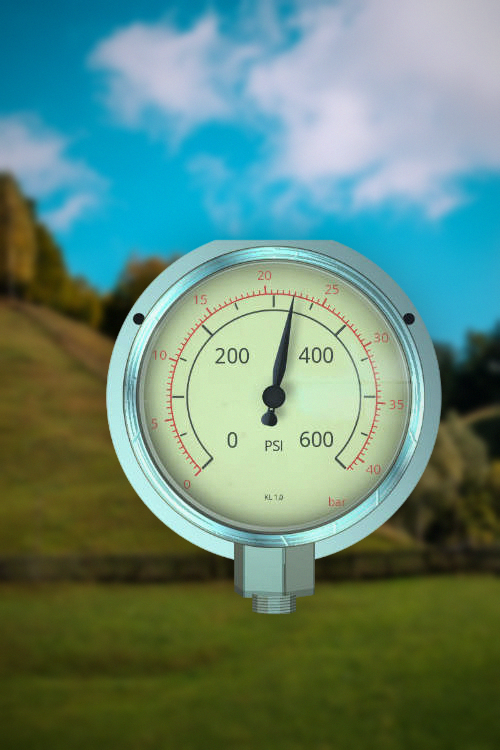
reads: 325
